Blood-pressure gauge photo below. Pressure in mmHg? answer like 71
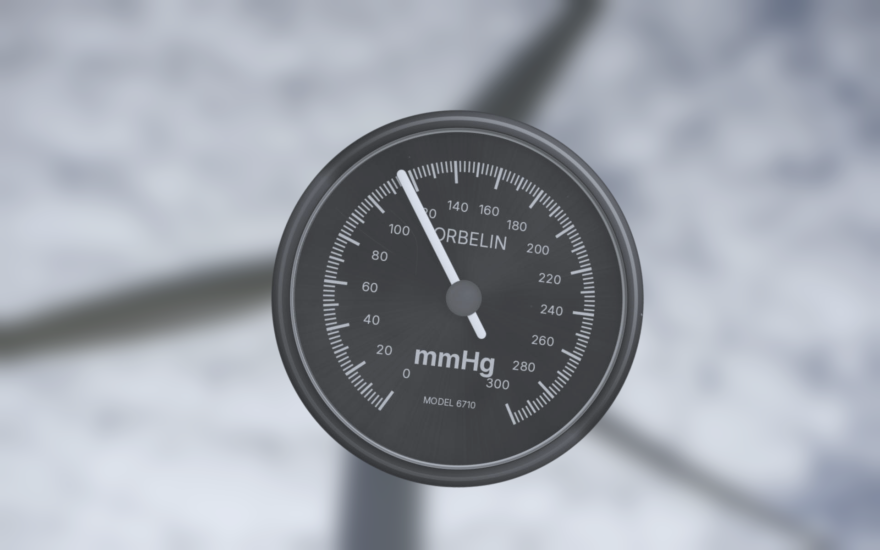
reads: 116
